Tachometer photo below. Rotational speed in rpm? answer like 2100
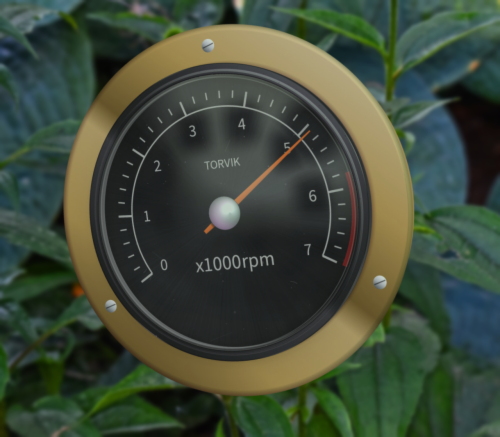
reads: 5100
